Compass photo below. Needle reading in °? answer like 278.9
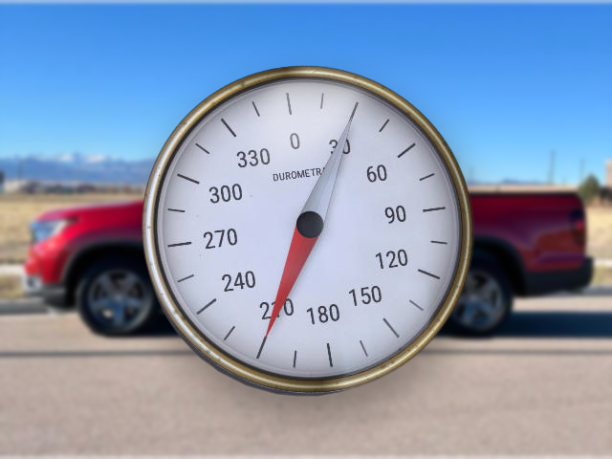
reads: 210
